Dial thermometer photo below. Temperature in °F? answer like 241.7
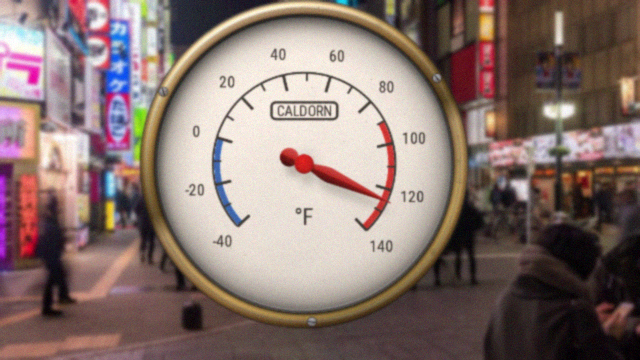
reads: 125
